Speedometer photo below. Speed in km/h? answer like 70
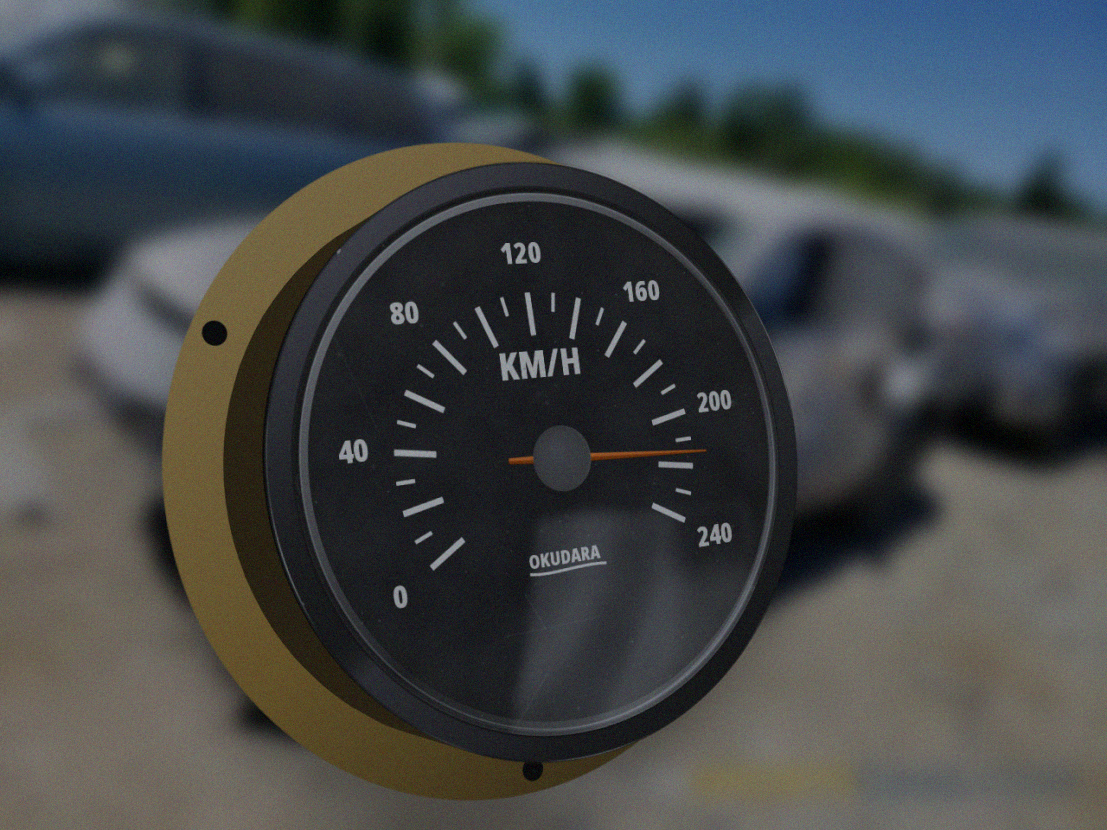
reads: 215
